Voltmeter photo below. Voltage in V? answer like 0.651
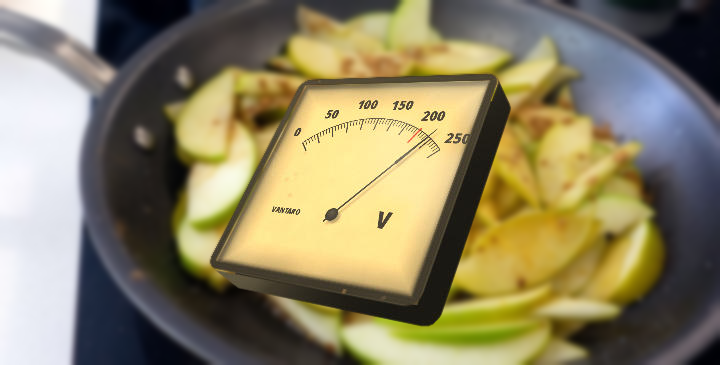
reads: 225
